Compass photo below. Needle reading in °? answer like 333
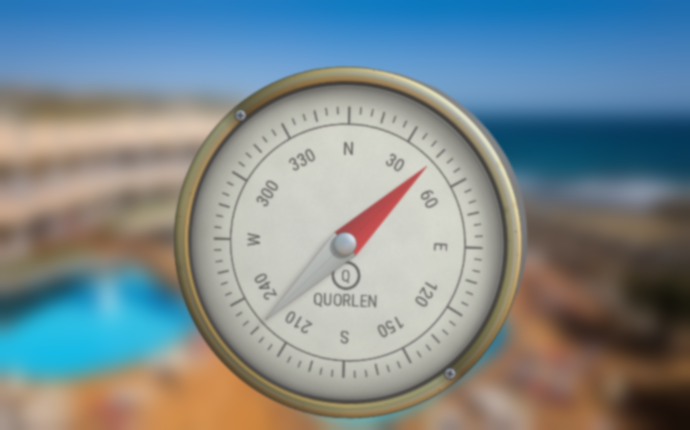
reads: 45
